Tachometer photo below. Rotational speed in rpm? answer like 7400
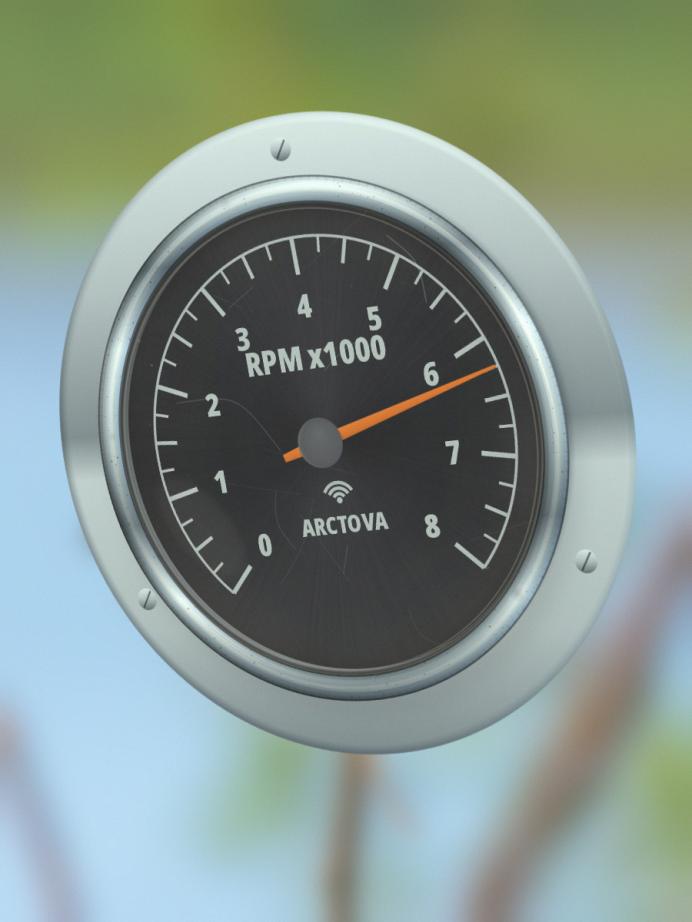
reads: 6250
